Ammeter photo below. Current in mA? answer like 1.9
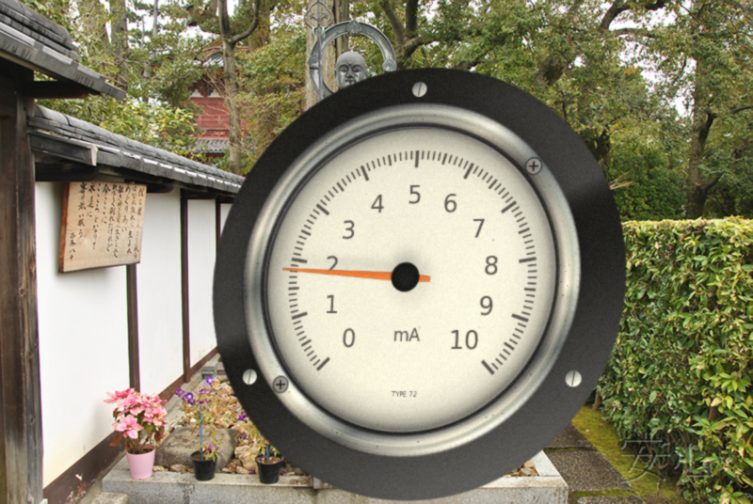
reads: 1.8
